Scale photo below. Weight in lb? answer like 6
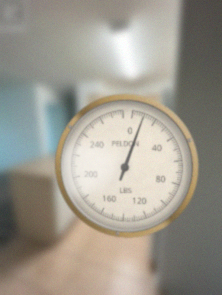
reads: 10
